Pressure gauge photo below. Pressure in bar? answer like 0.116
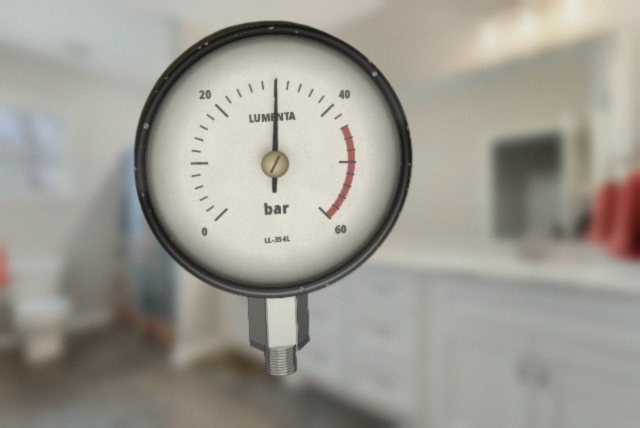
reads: 30
